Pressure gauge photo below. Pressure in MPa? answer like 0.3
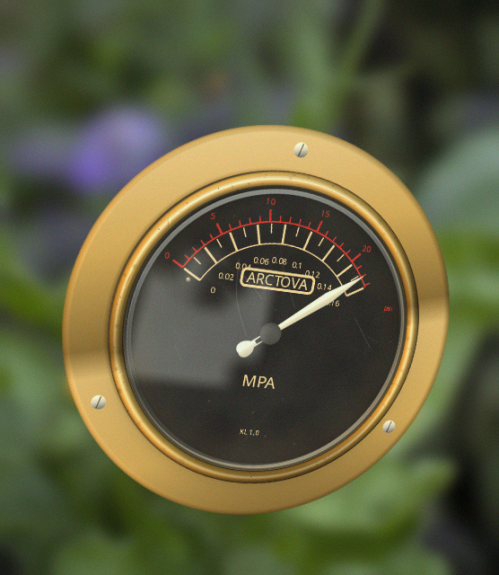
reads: 0.15
